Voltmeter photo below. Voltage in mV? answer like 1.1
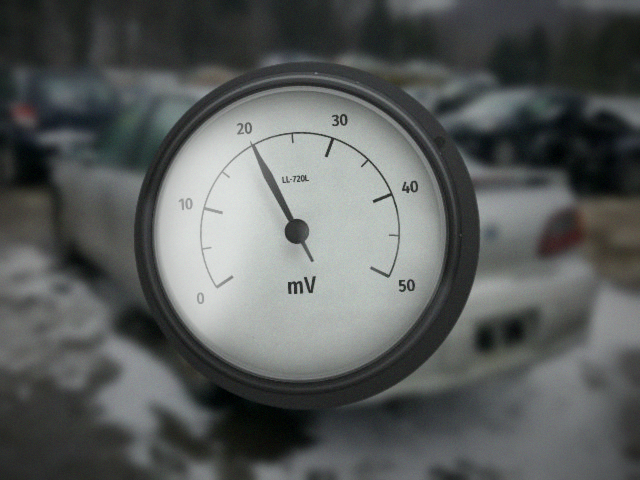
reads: 20
